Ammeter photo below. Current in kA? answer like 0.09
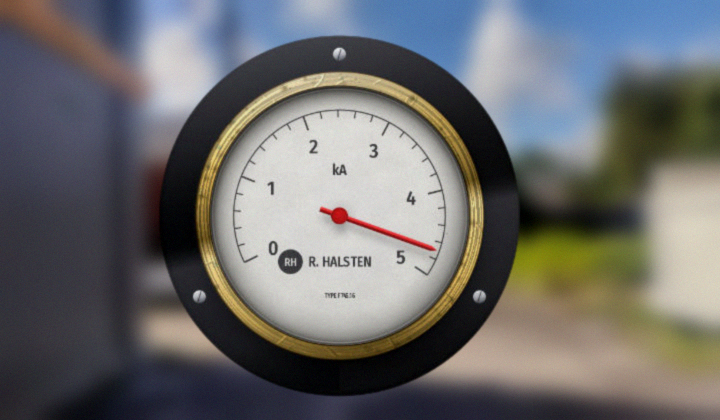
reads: 4.7
